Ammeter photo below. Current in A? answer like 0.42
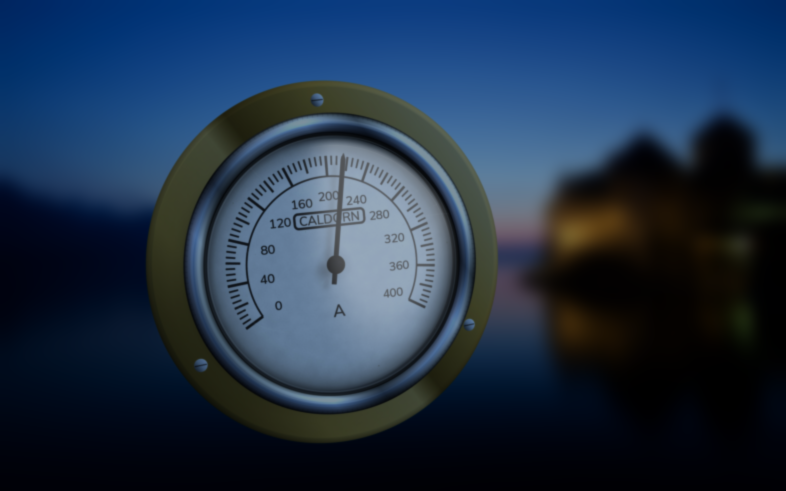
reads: 215
